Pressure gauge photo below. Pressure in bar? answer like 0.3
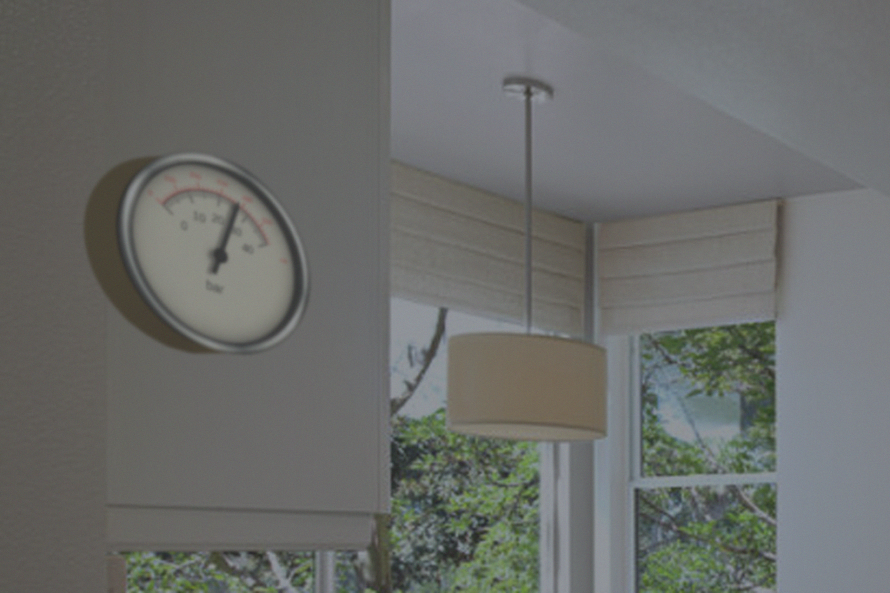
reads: 25
